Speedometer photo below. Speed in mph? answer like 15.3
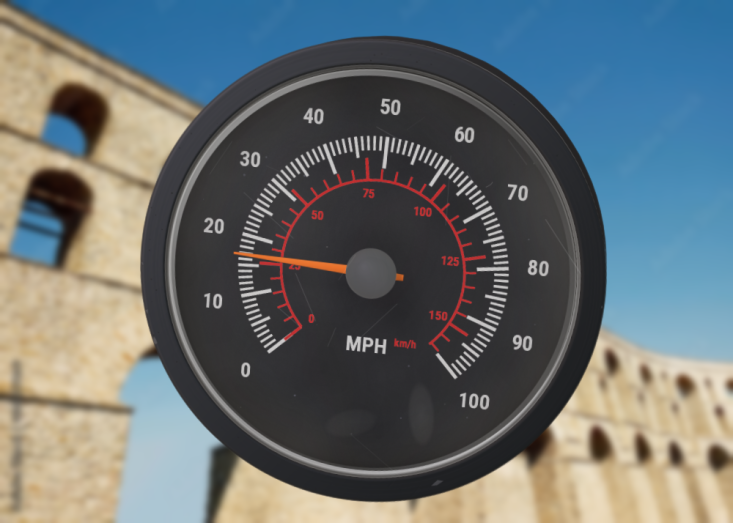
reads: 17
